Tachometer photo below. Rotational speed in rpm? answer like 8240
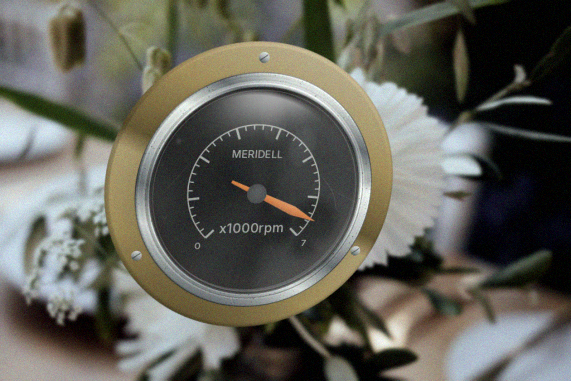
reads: 6500
